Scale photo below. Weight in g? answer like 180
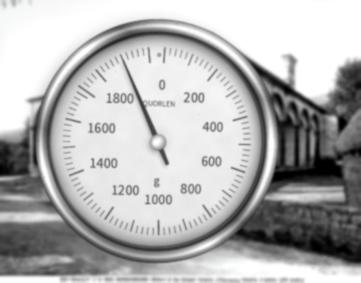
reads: 1900
